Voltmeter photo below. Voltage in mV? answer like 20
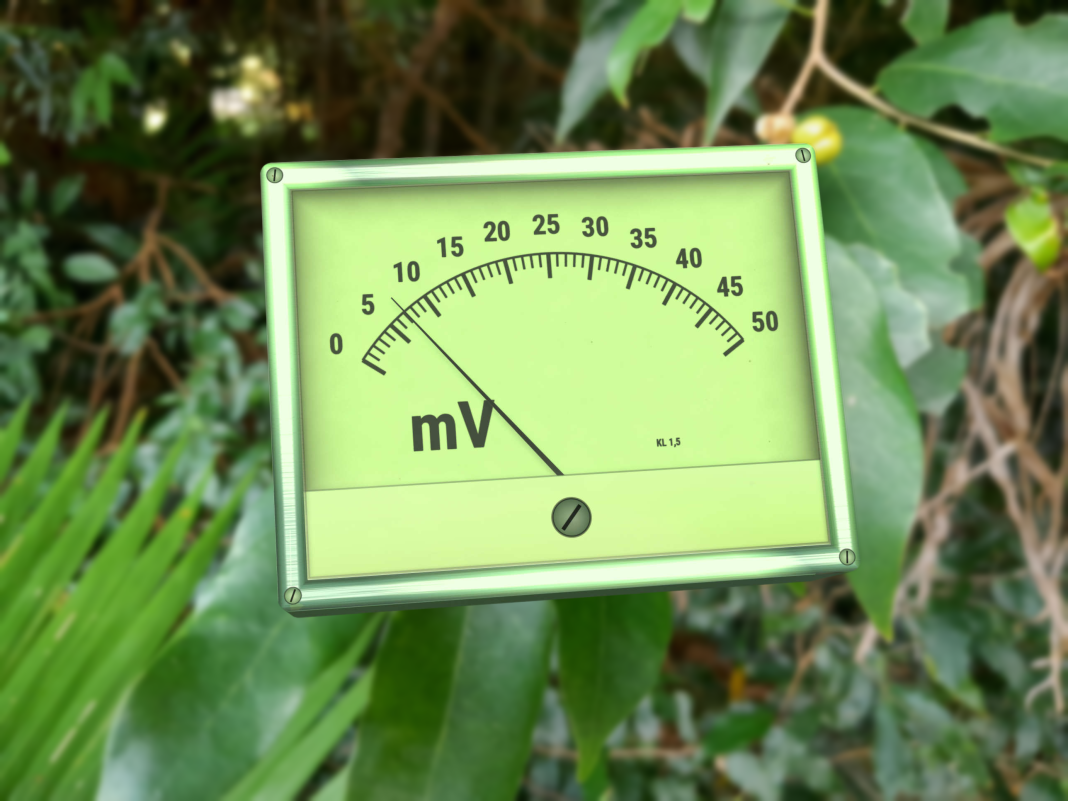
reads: 7
